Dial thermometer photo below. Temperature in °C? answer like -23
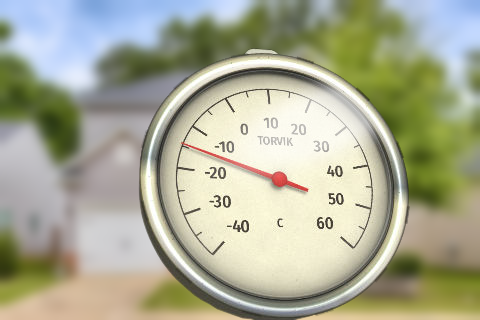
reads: -15
